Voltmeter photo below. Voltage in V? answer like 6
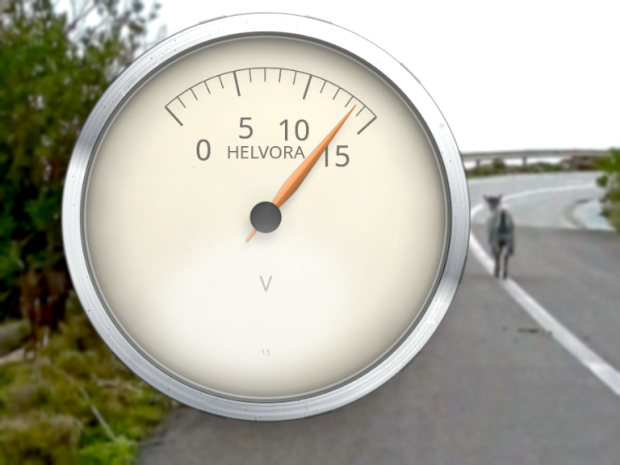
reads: 13.5
